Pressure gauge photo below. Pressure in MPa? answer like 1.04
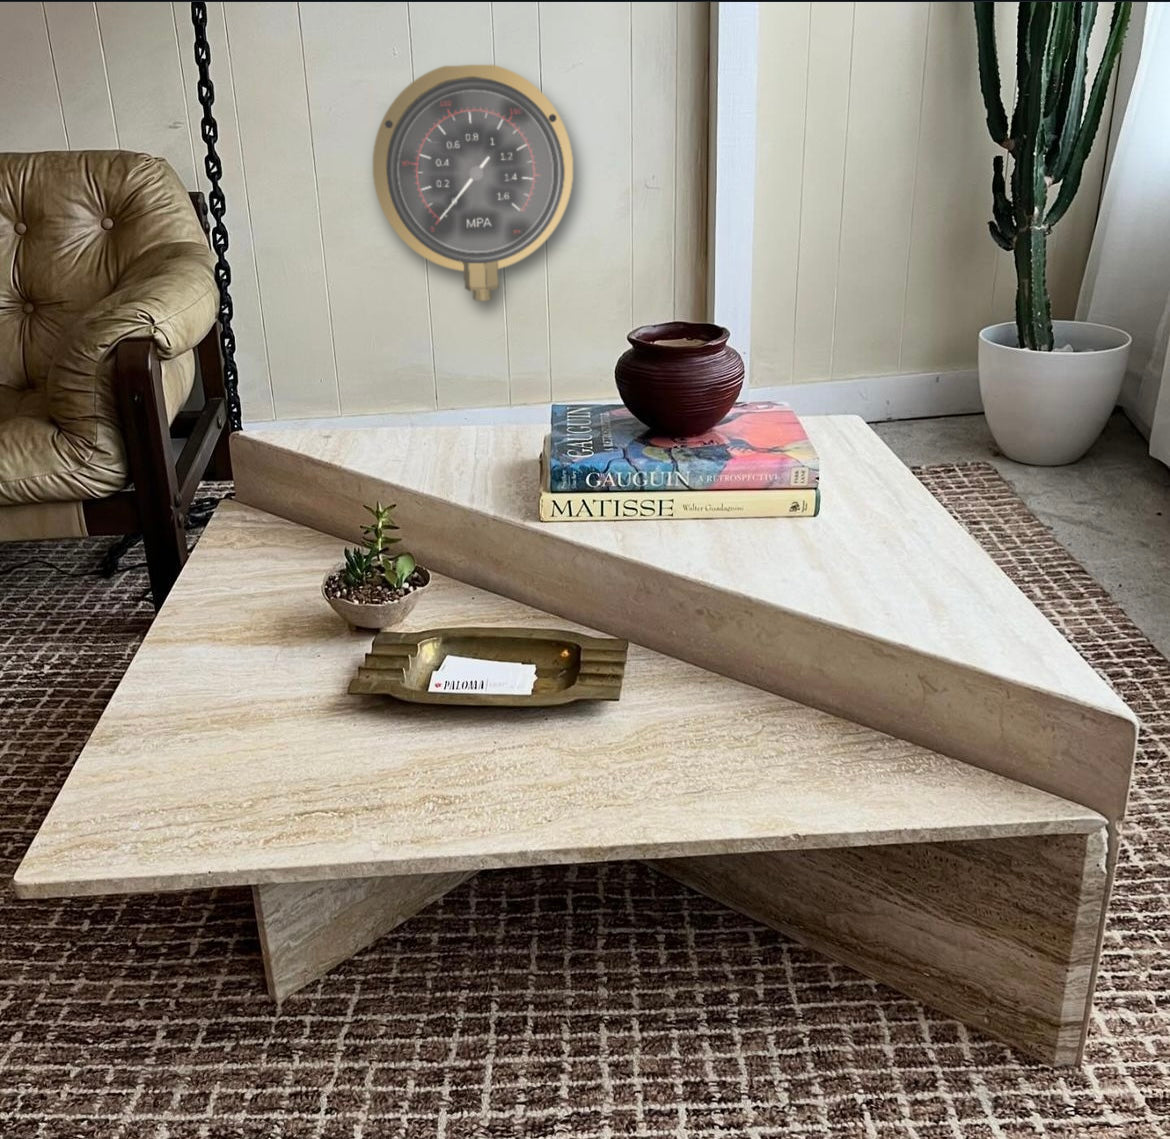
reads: 0
